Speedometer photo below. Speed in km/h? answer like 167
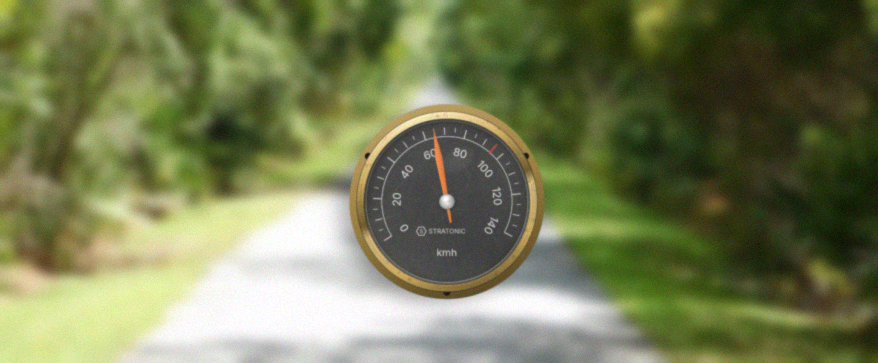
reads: 65
